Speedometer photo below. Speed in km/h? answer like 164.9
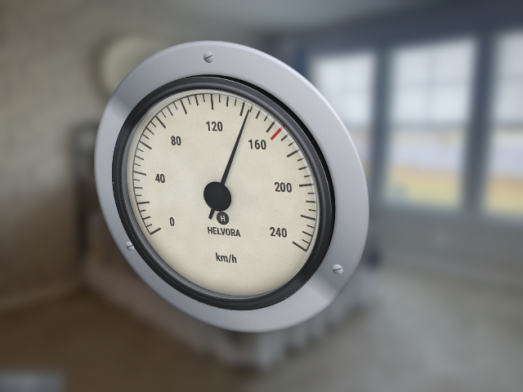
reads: 145
